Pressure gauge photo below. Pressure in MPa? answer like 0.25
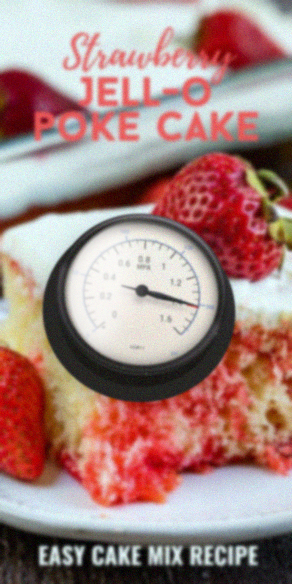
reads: 1.4
